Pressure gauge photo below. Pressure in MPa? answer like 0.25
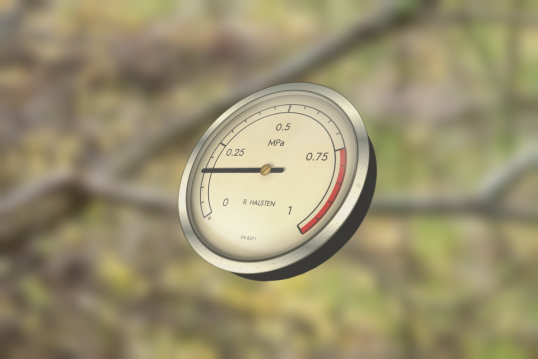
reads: 0.15
